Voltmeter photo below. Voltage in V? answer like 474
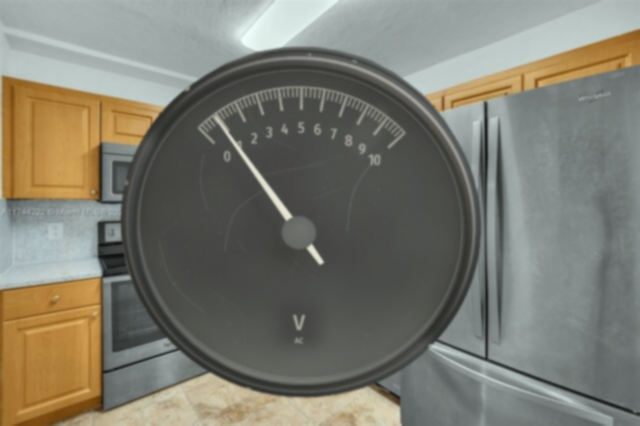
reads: 1
